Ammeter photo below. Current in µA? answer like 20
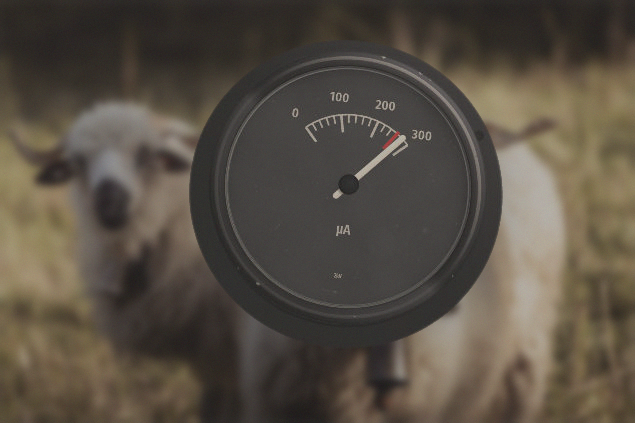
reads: 280
